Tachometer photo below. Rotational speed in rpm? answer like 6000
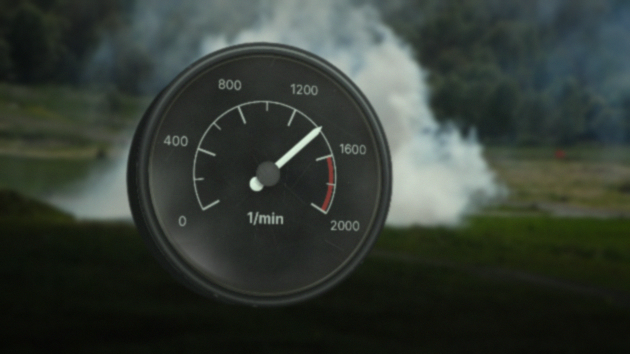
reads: 1400
